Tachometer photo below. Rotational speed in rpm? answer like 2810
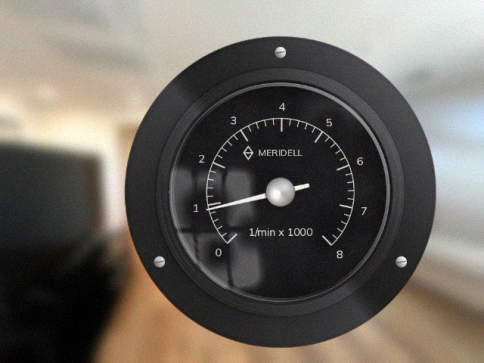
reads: 900
